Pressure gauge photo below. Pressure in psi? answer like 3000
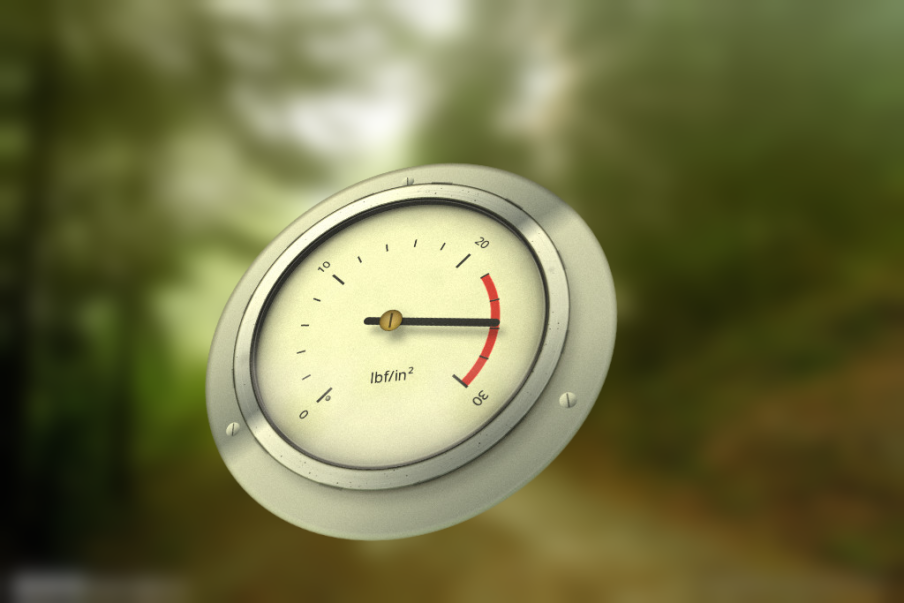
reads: 26
